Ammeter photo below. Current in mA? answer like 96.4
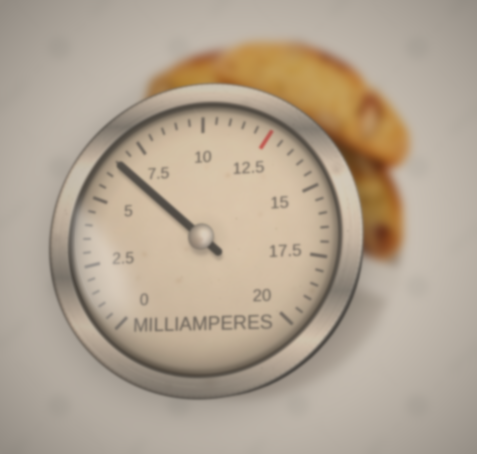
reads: 6.5
